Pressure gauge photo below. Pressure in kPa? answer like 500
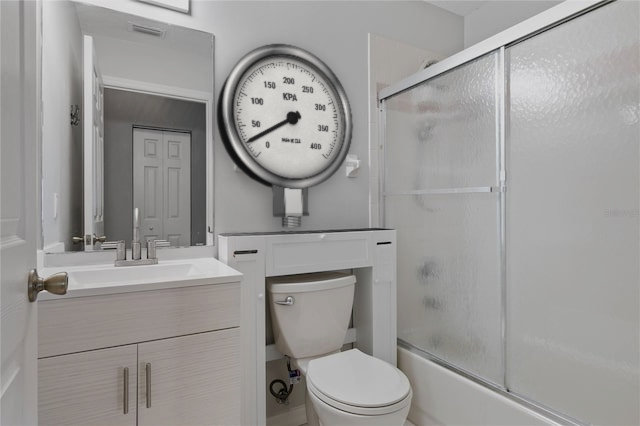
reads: 25
